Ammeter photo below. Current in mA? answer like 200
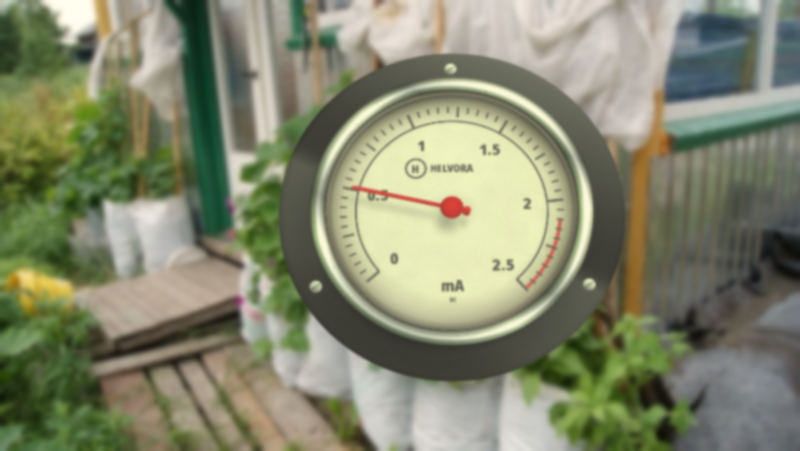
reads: 0.5
